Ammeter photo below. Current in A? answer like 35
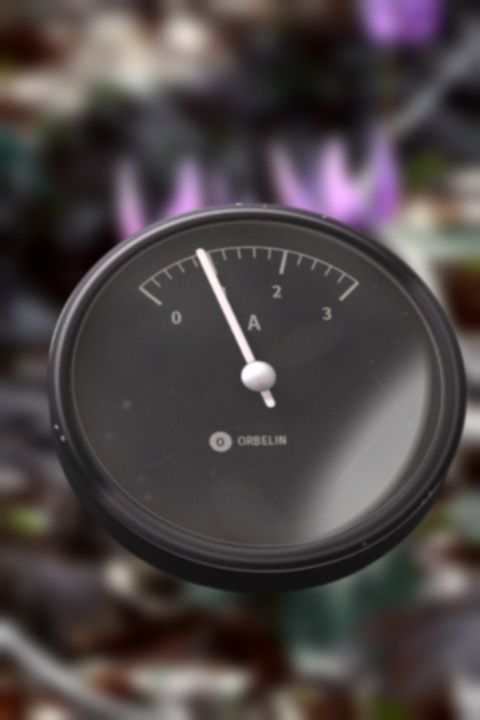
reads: 0.9
